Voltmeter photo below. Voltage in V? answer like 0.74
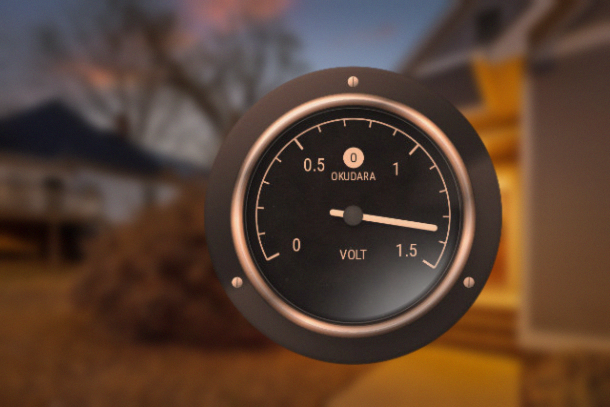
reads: 1.35
